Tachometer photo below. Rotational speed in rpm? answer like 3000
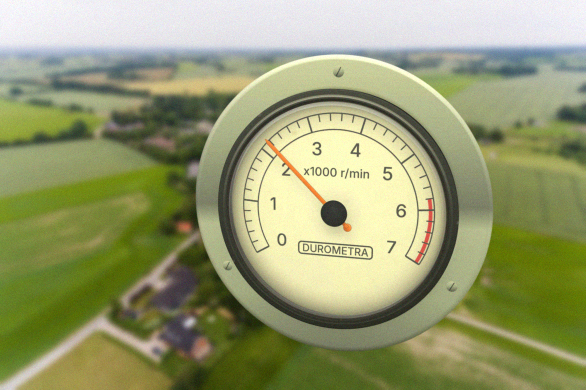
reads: 2200
